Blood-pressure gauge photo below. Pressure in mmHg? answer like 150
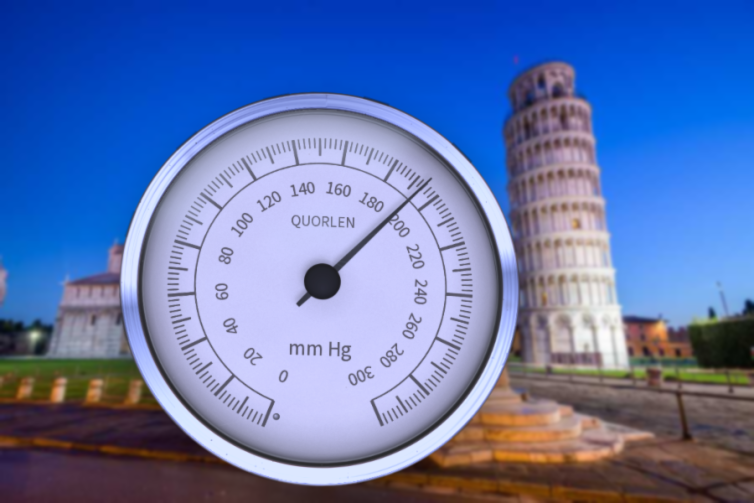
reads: 194
